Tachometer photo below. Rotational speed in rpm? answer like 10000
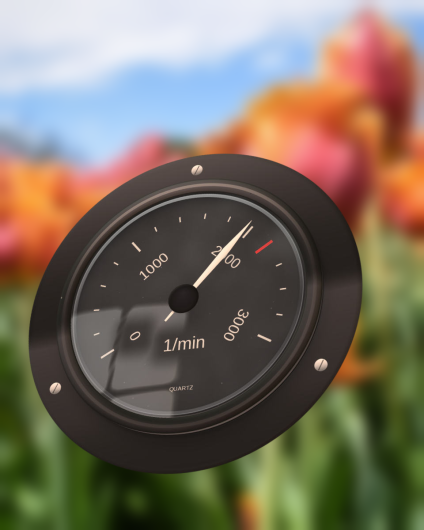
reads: 2000
